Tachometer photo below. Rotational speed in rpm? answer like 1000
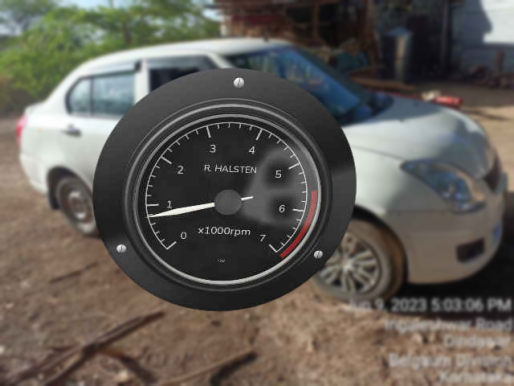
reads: 800
